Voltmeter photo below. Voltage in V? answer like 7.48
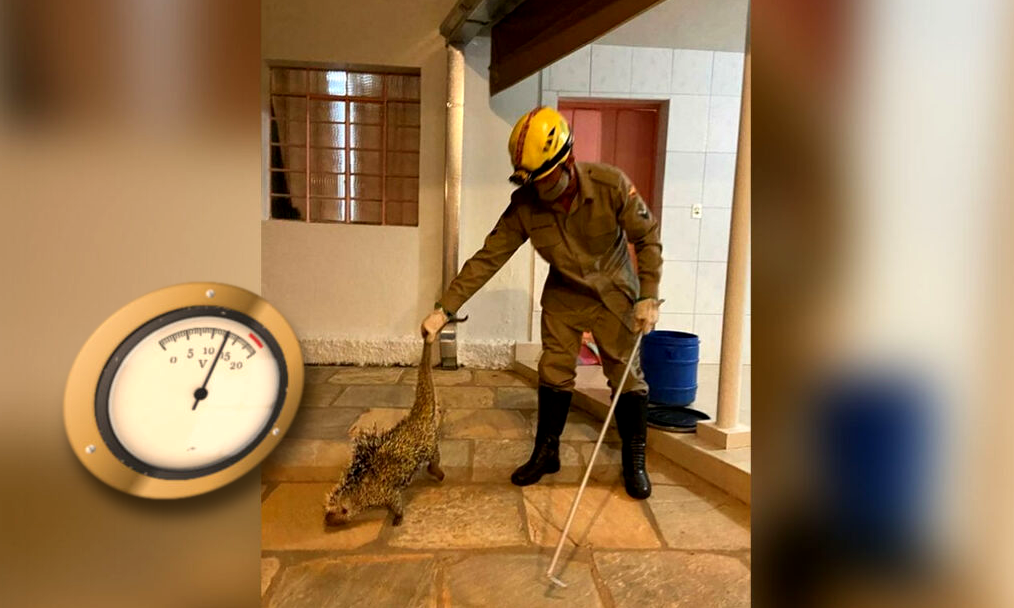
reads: 12.5
